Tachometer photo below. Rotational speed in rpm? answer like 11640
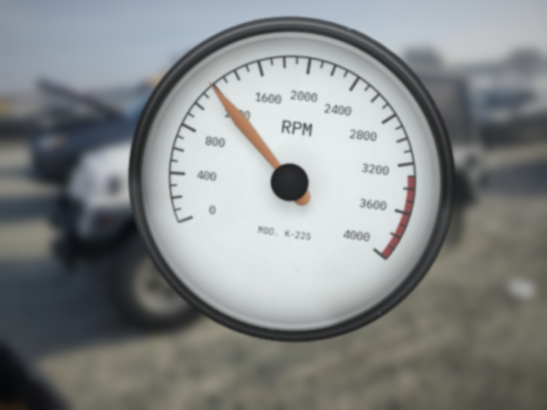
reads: 1200
